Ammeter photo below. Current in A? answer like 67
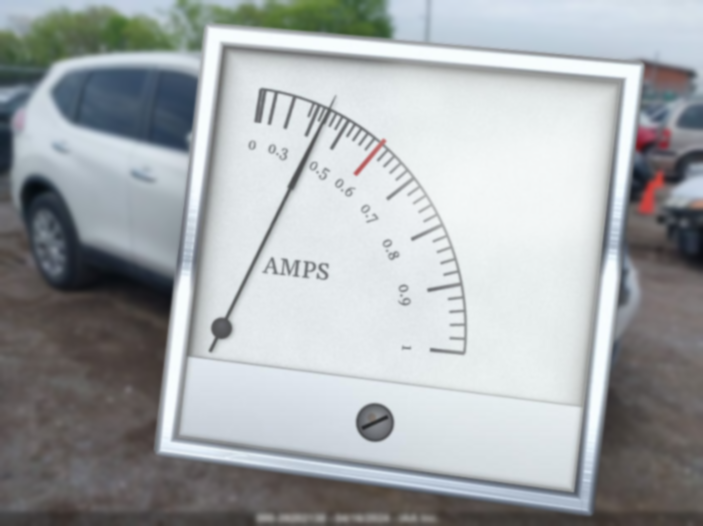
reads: 0.44
